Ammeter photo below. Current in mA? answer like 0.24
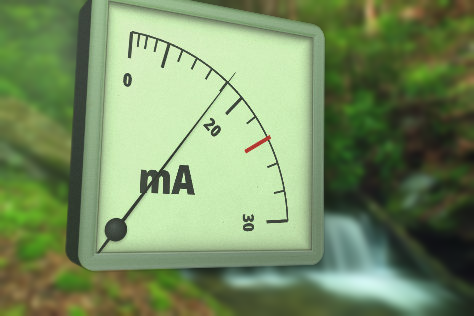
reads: 18
